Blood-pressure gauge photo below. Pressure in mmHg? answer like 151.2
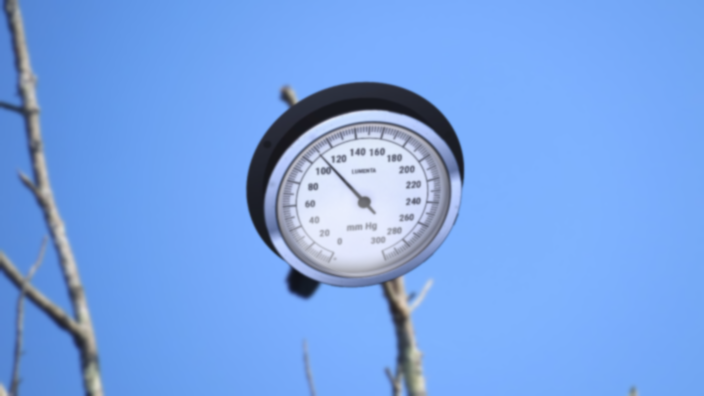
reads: 110
